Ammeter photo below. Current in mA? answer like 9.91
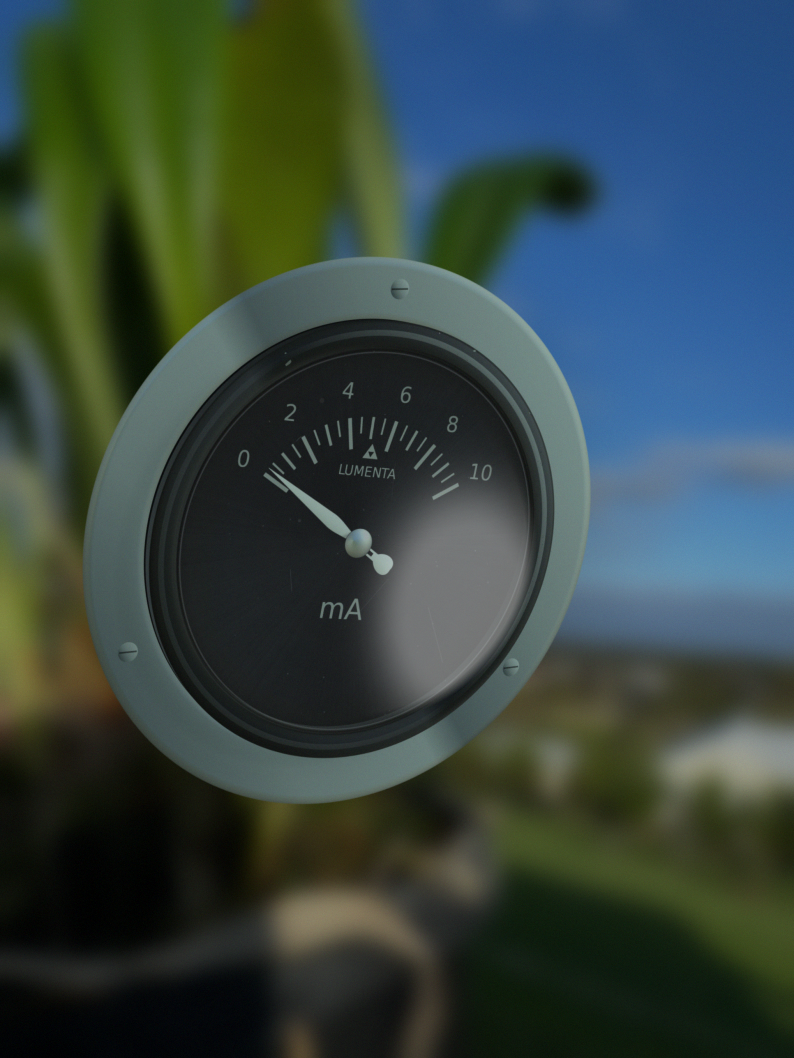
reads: 0.25
